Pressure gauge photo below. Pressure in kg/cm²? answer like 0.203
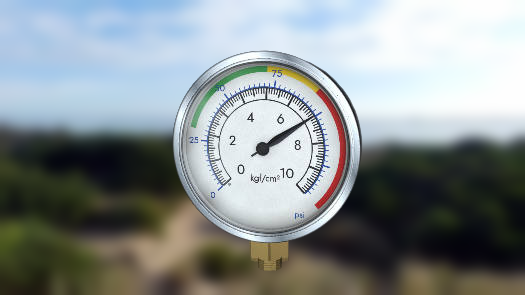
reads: 7
